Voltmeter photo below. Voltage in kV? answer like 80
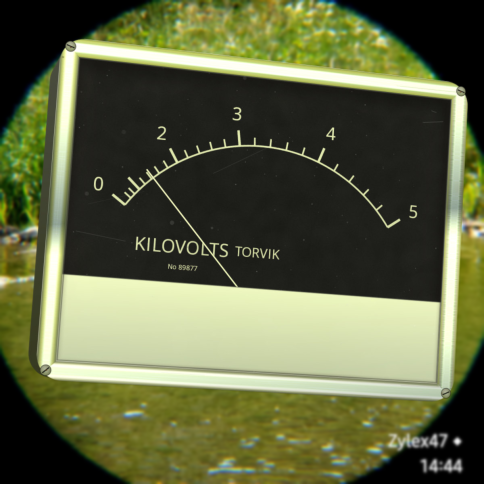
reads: 1.4
